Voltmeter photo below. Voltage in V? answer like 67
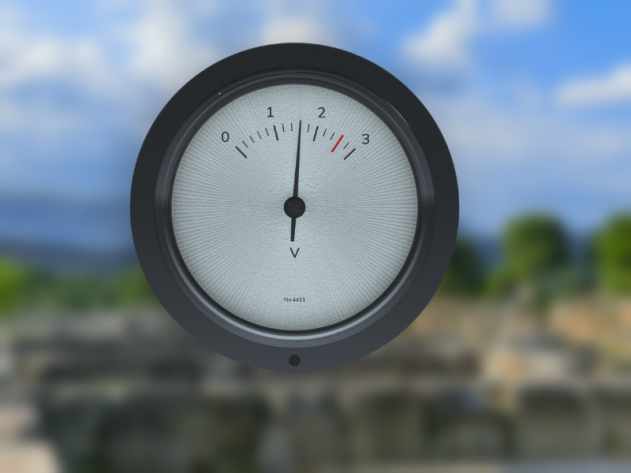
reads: 1.6
